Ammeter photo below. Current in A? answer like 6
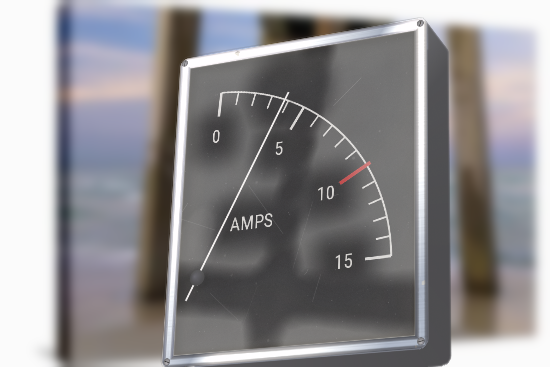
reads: 4
